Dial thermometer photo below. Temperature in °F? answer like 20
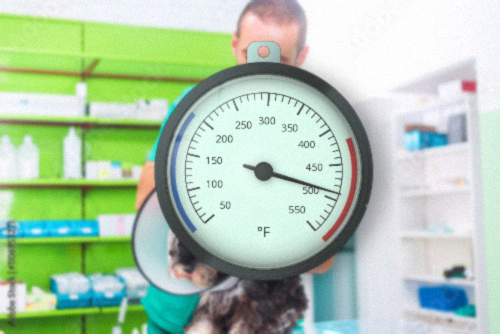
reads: 490
